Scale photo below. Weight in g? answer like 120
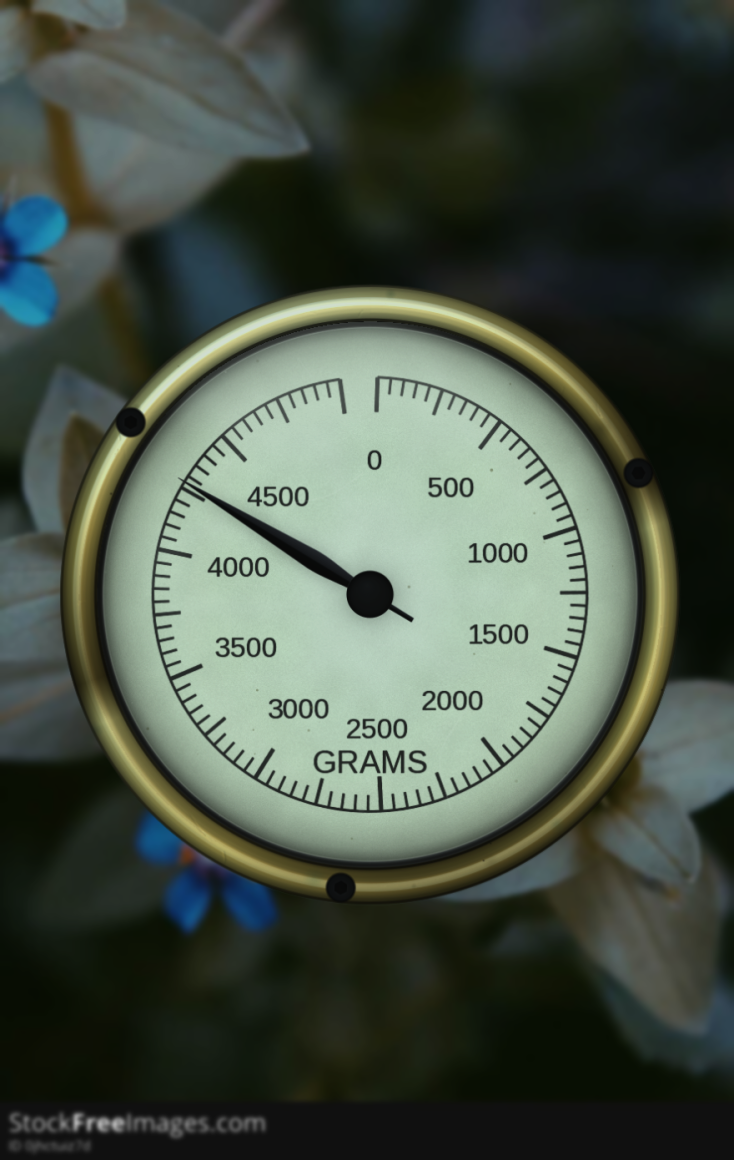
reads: 4275
